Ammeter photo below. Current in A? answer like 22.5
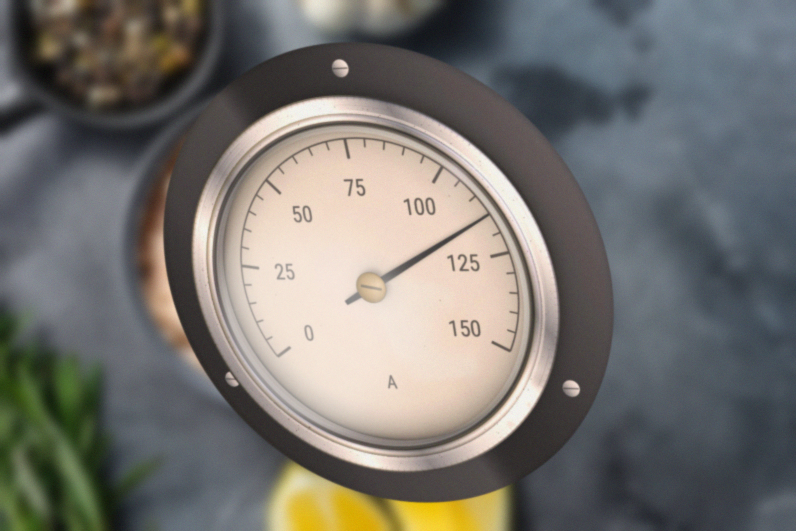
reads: 115
